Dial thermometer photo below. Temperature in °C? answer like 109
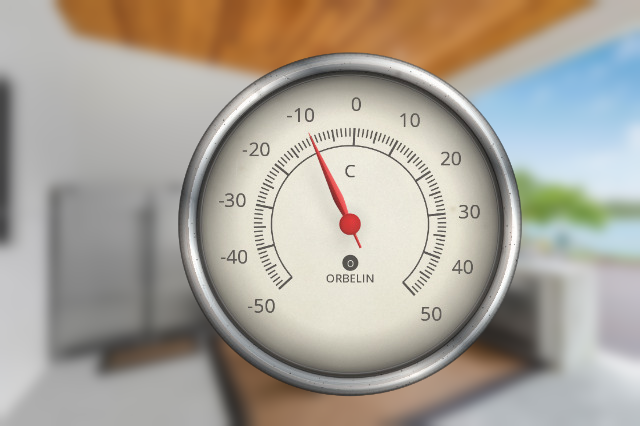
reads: -10
